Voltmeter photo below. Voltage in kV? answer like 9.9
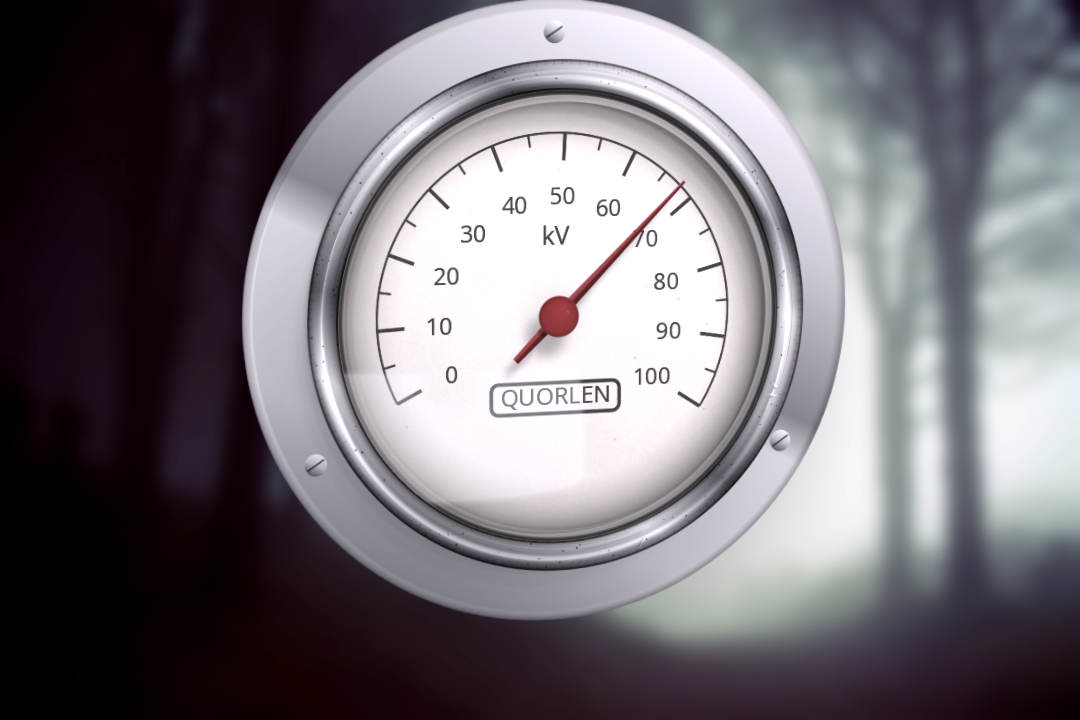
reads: 67.5
